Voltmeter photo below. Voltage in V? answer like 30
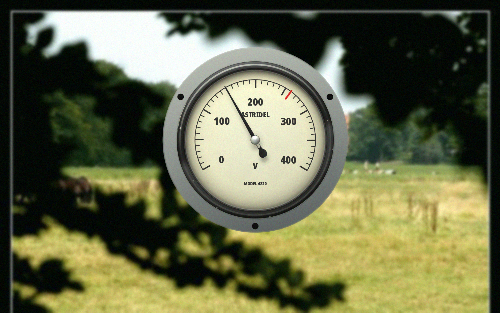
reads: 150
